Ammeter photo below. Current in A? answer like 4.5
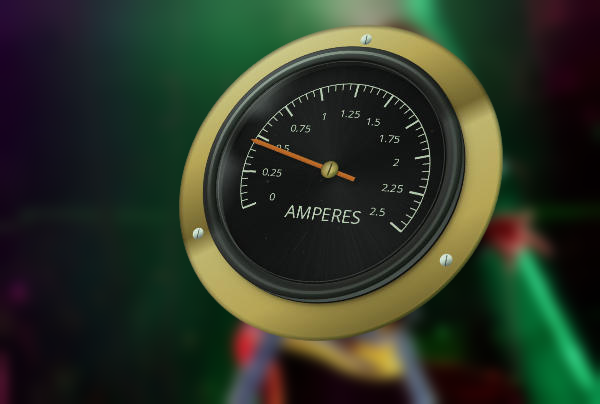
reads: 0.45
